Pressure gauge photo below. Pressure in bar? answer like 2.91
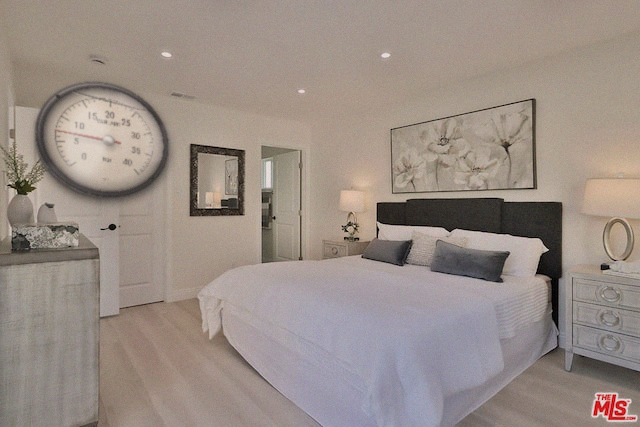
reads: 7
